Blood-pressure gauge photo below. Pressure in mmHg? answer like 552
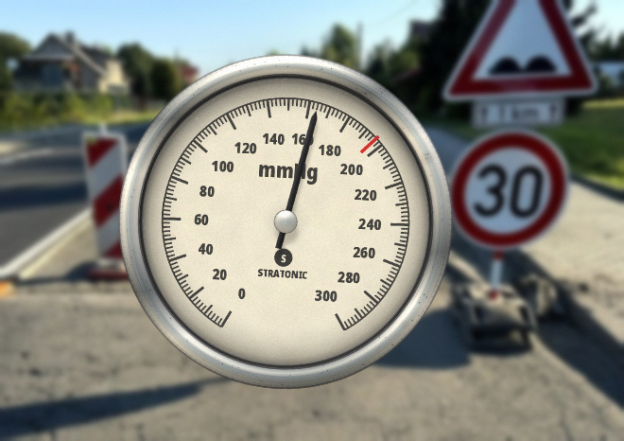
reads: 164
